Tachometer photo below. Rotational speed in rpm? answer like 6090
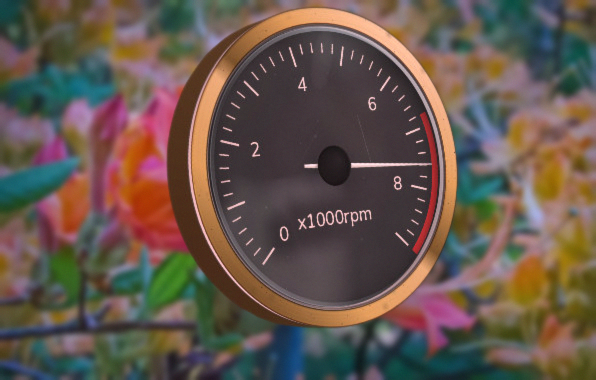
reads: 7600
